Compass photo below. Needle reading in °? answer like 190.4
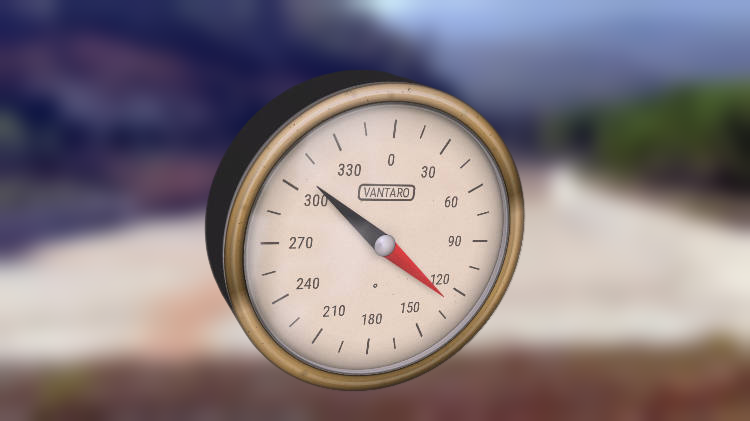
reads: 127.5
